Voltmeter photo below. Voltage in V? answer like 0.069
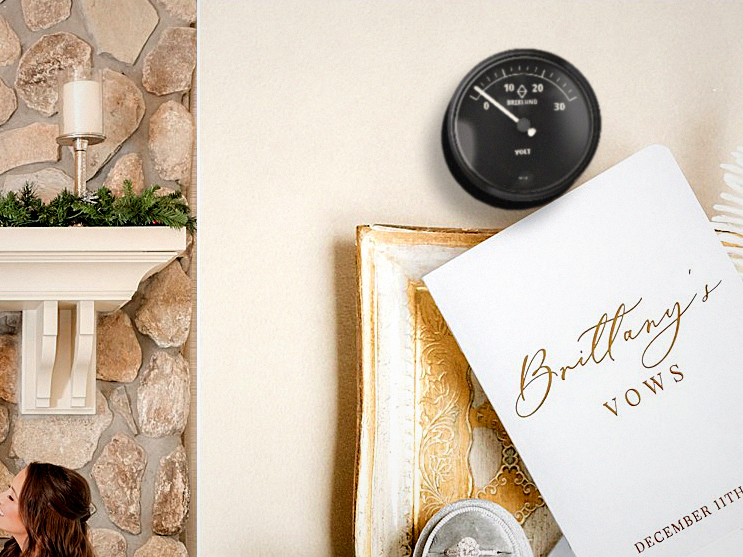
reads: 2
